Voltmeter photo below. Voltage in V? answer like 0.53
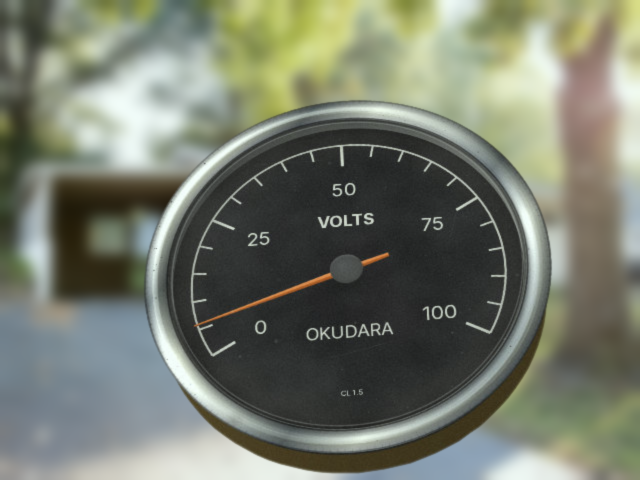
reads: 5
